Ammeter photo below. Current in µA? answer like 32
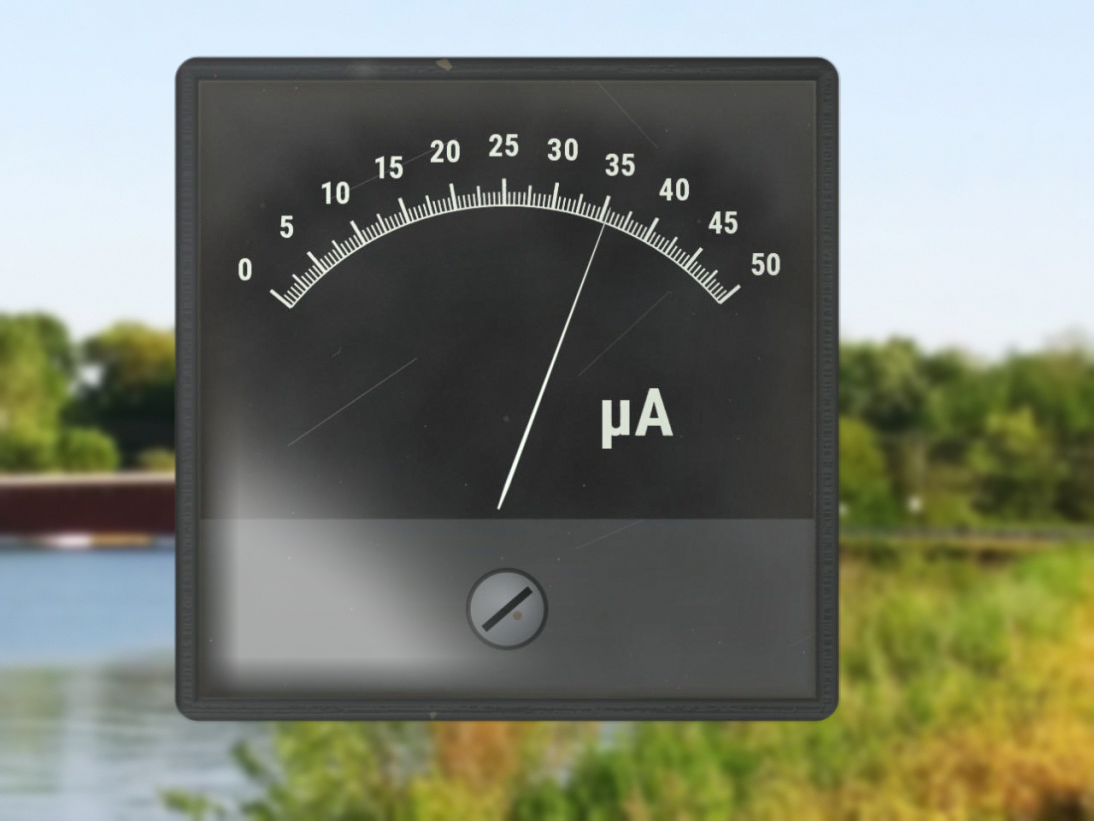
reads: 35.5
